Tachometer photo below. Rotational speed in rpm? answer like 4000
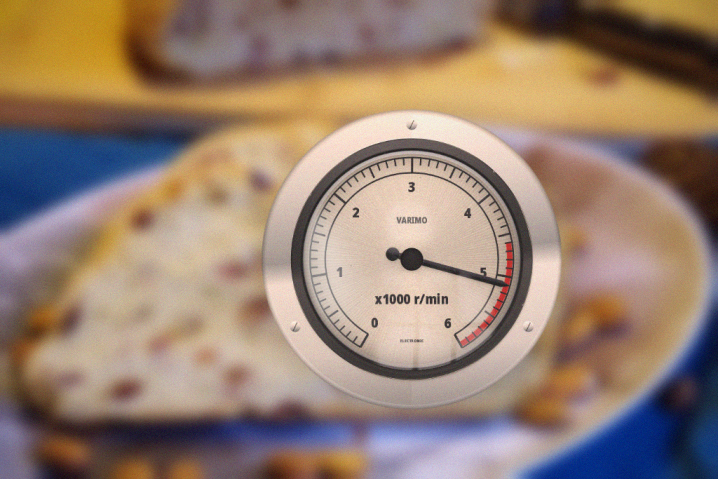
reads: 5100
